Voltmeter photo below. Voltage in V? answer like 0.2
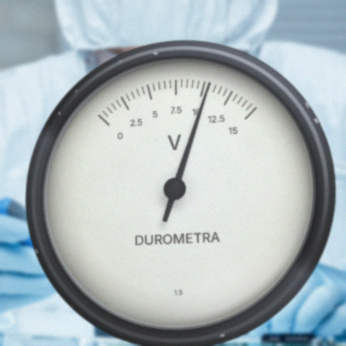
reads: 10.5
